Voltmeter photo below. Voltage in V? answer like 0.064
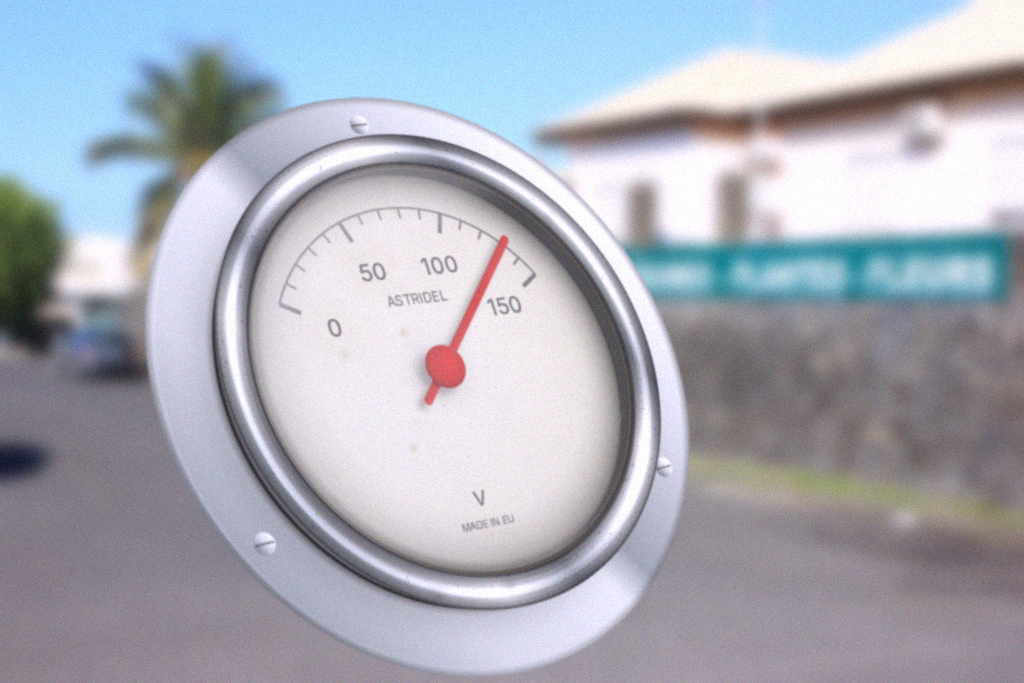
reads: 130
